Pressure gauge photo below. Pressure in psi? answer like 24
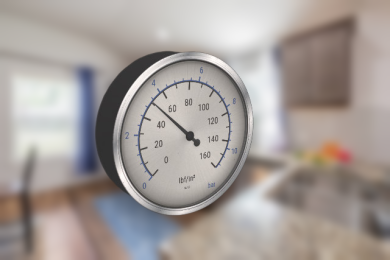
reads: 50
